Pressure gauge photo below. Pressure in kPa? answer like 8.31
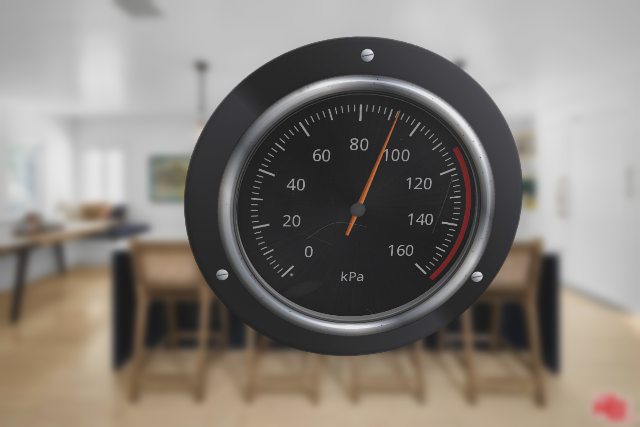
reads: 92
